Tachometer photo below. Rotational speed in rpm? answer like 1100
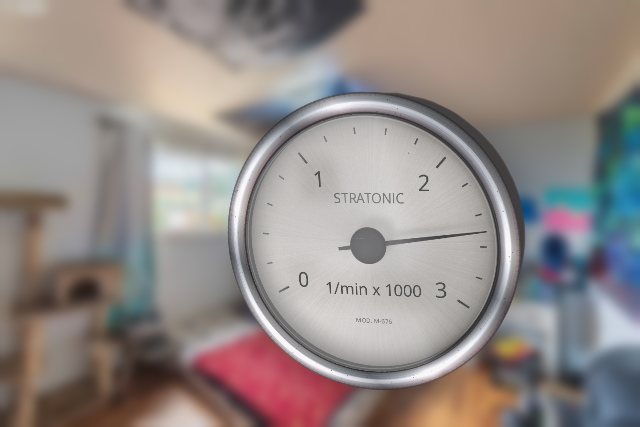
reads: 2500
